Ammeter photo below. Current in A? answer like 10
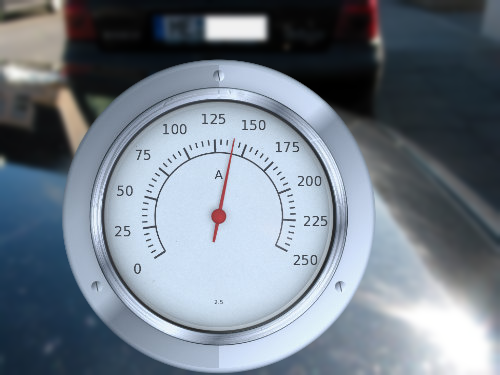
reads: 140
